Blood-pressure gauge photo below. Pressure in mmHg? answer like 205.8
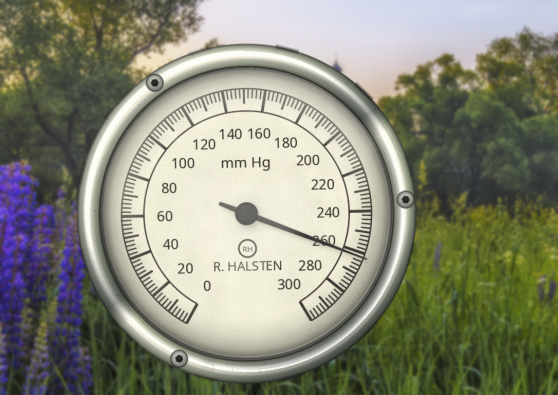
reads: 262
